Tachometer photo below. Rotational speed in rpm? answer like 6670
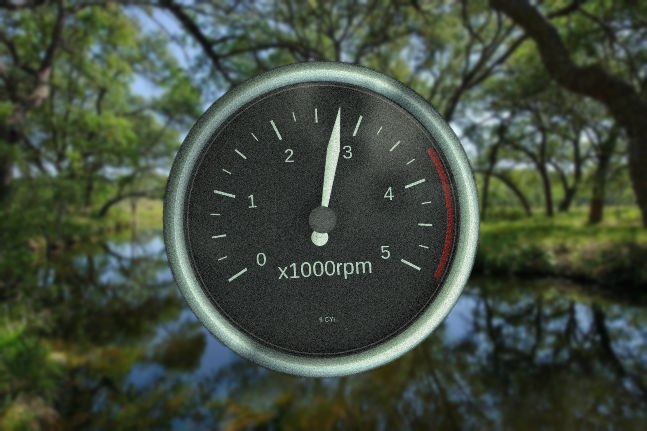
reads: 2750
